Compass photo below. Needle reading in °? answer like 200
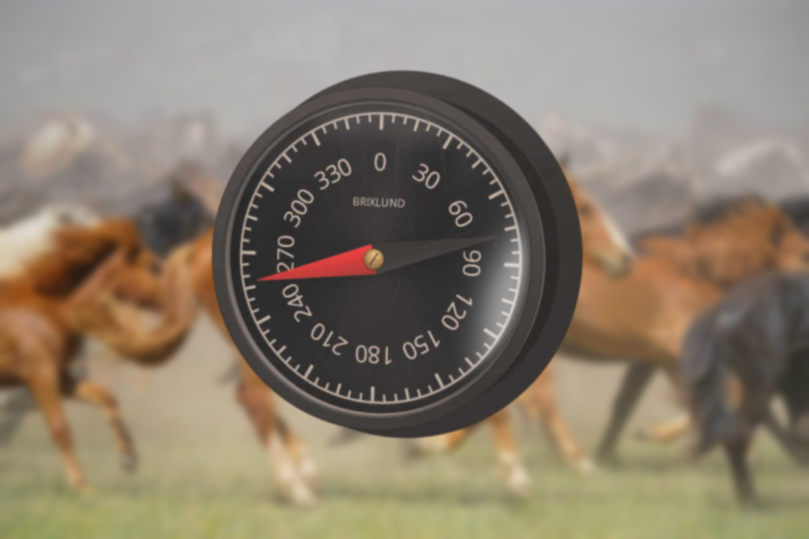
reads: 257.5
